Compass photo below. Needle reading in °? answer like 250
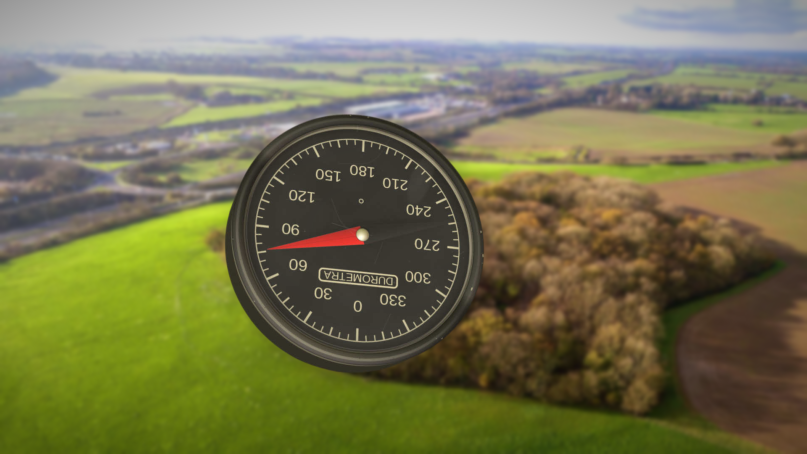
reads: 75
